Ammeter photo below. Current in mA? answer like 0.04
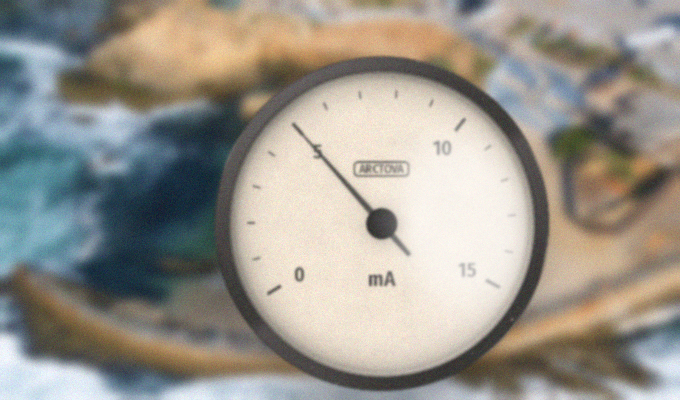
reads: 5
